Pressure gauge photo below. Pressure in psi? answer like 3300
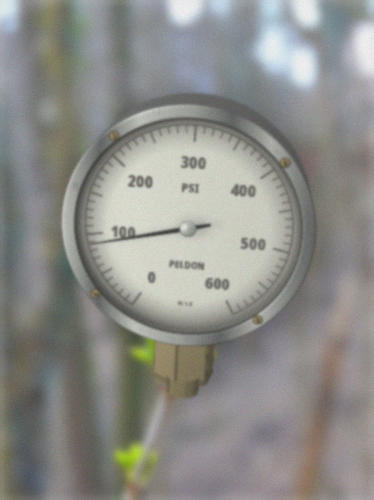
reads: 90
